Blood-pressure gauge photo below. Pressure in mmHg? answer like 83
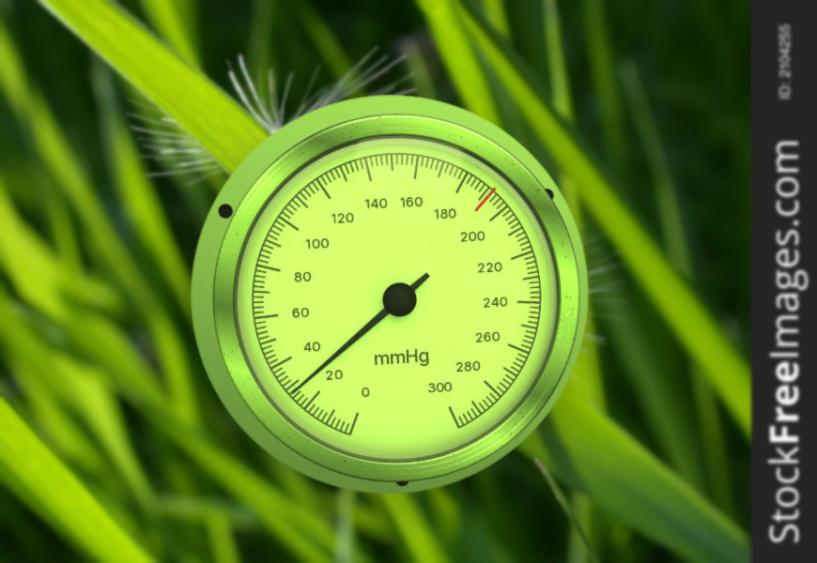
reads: 28
